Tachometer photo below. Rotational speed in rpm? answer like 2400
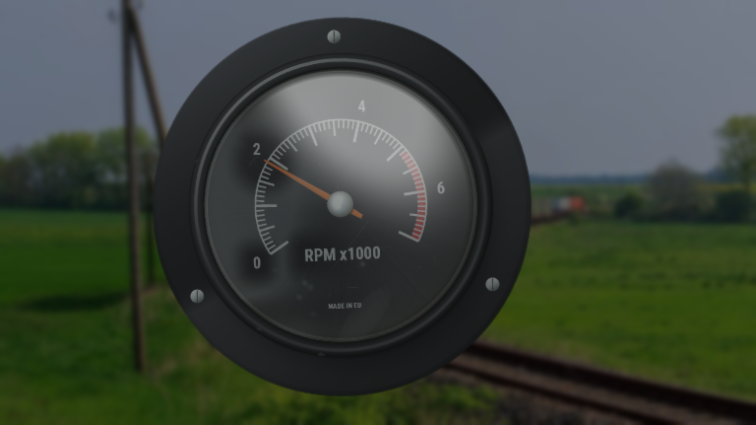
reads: 1900
